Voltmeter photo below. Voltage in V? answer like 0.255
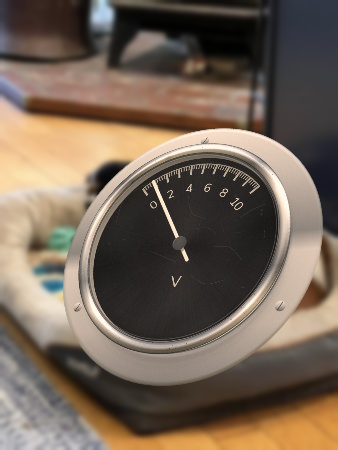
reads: 1
